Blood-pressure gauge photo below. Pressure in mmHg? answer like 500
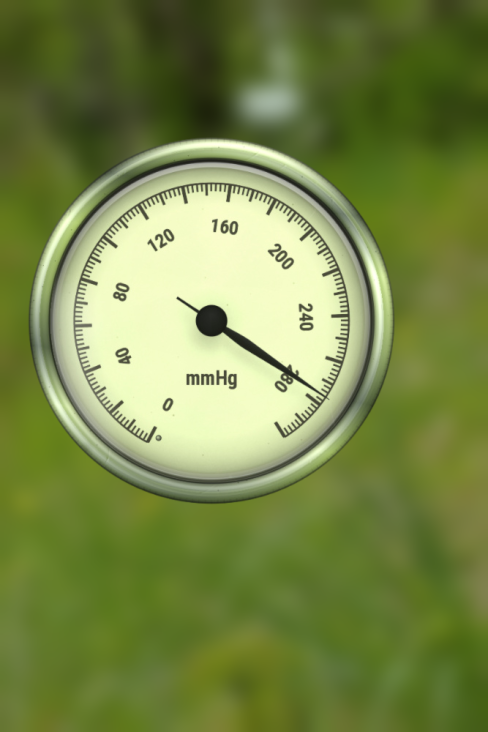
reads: 276
